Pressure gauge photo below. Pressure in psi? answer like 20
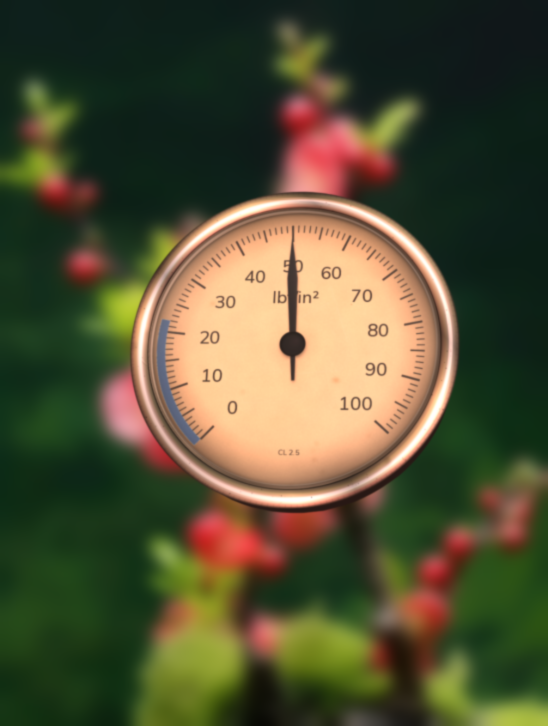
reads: 50
